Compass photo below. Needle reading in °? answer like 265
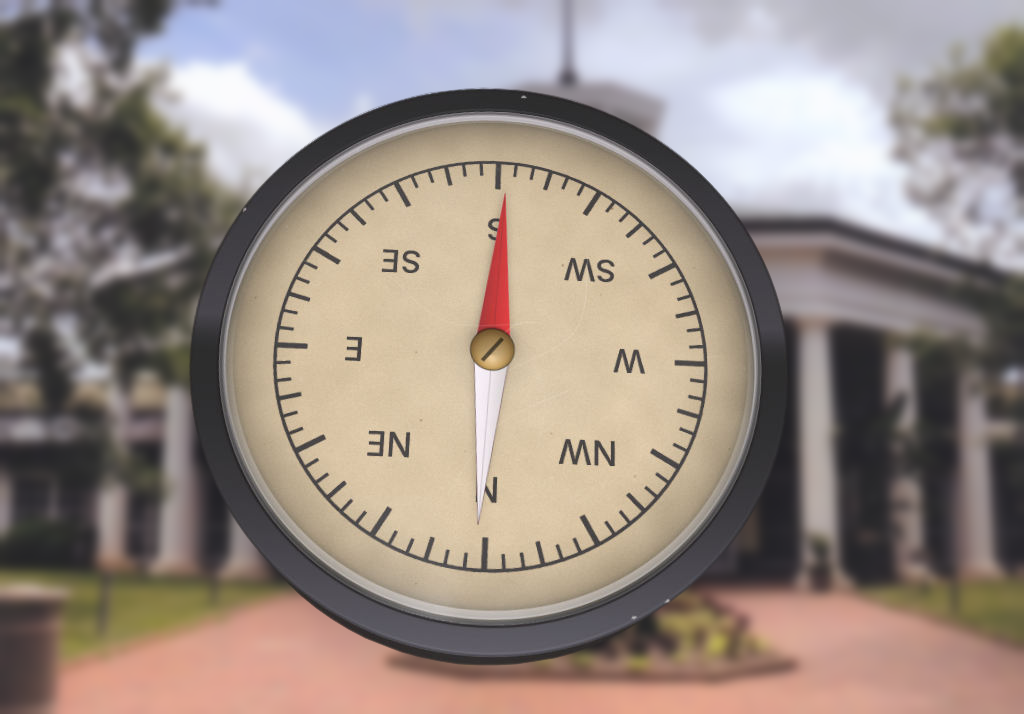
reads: 182.5
